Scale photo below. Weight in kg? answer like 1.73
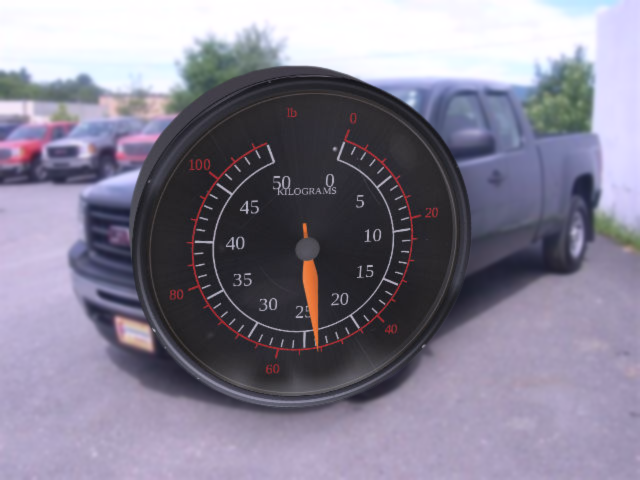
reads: 24
